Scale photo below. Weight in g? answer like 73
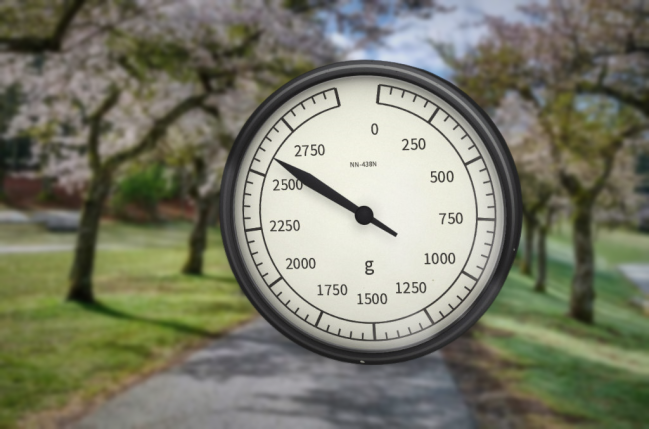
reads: 2600
